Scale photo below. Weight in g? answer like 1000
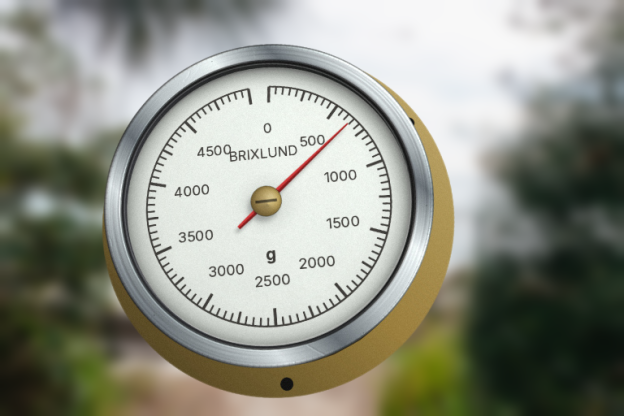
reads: 650
